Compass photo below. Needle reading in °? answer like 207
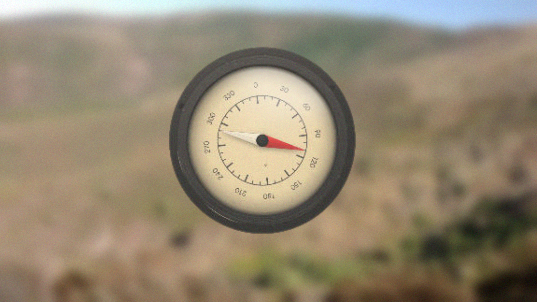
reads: 110
